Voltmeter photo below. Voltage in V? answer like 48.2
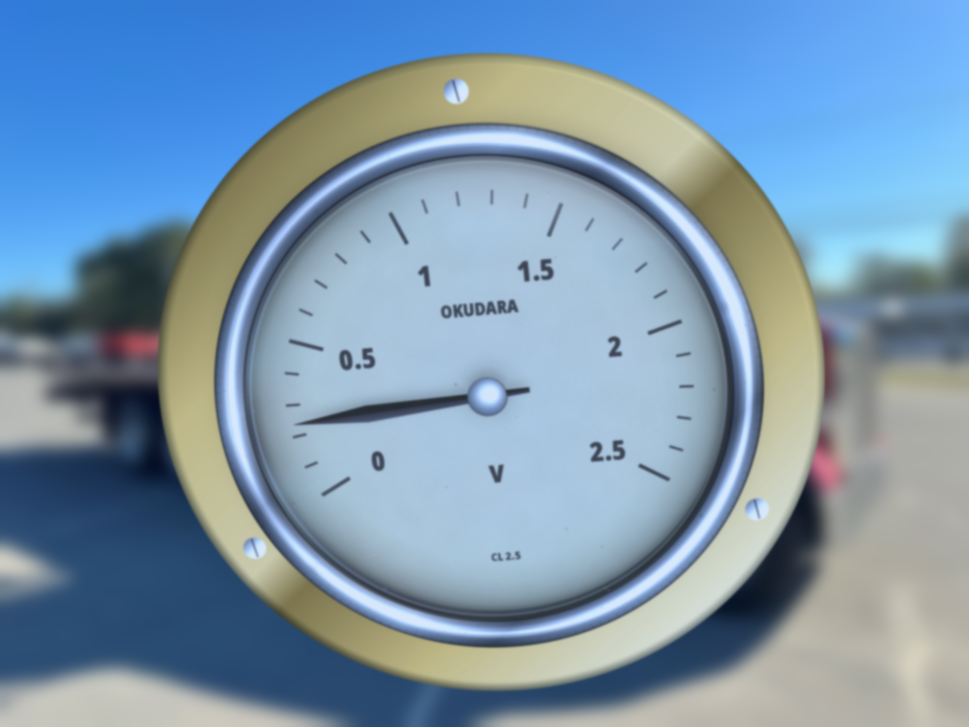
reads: 0.25
